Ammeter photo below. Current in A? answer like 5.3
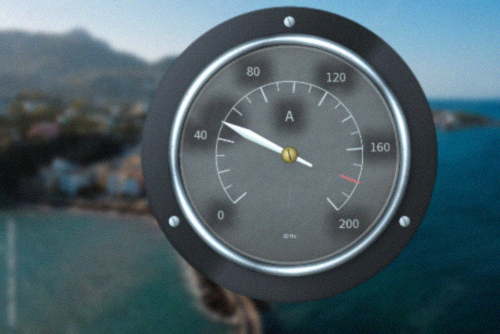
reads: 50
